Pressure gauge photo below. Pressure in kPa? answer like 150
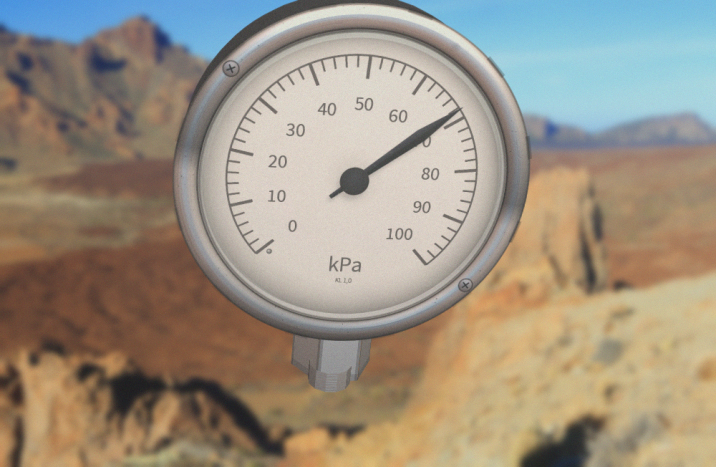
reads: 68
